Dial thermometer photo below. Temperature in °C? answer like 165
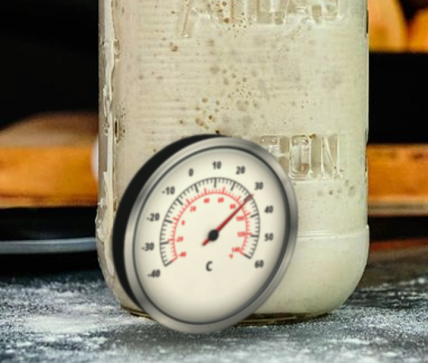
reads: 30
